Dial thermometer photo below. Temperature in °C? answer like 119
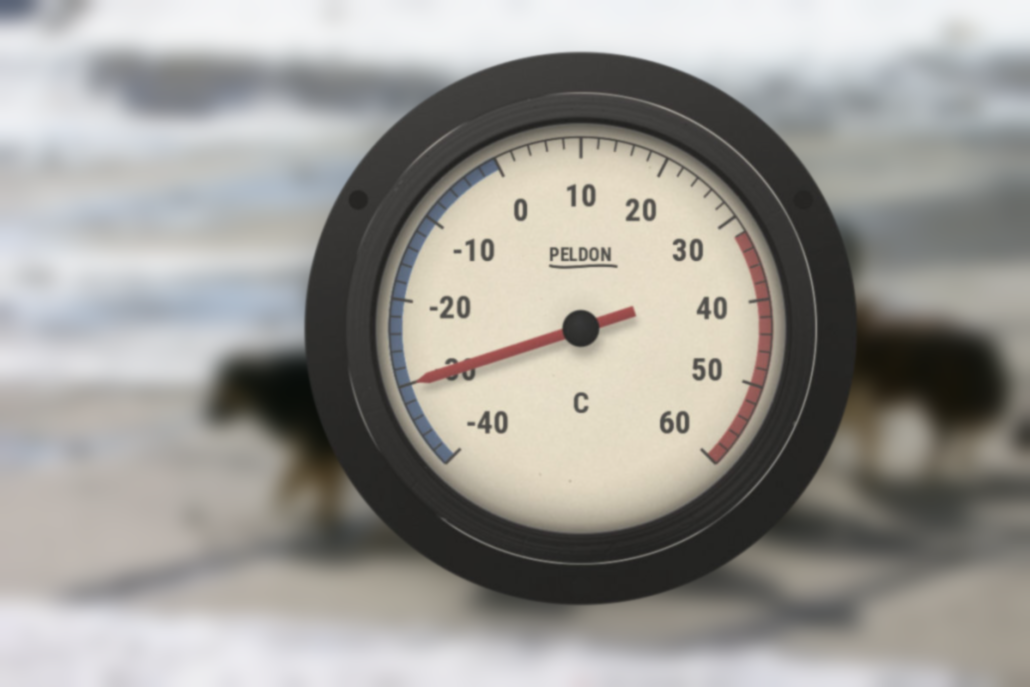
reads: -30
